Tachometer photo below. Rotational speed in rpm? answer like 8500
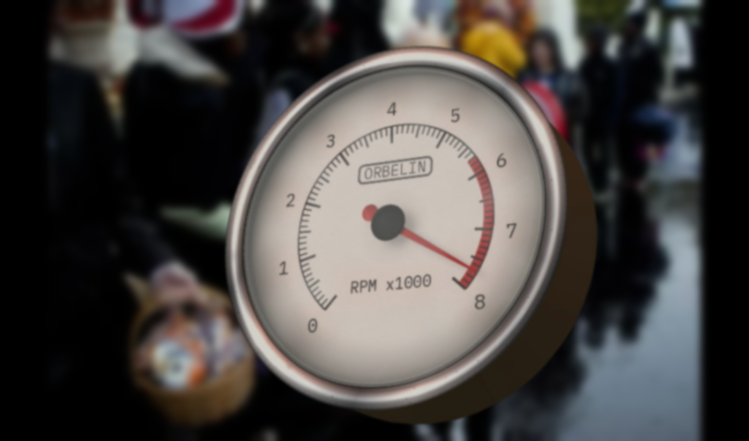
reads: 7700
